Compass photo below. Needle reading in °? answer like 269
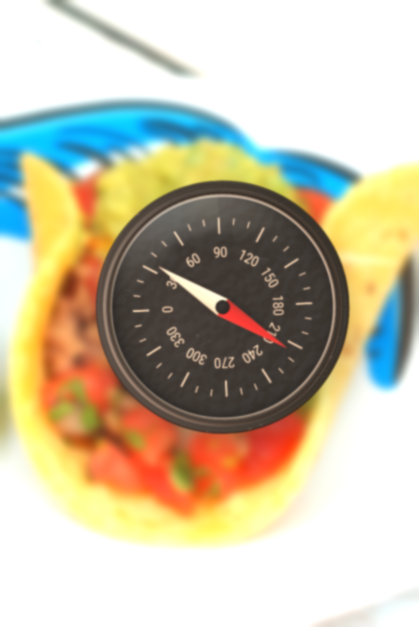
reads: 215
